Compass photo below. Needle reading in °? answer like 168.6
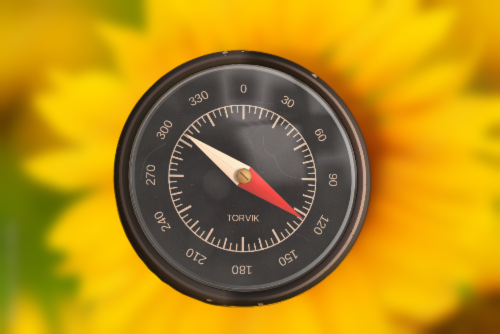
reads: 125
